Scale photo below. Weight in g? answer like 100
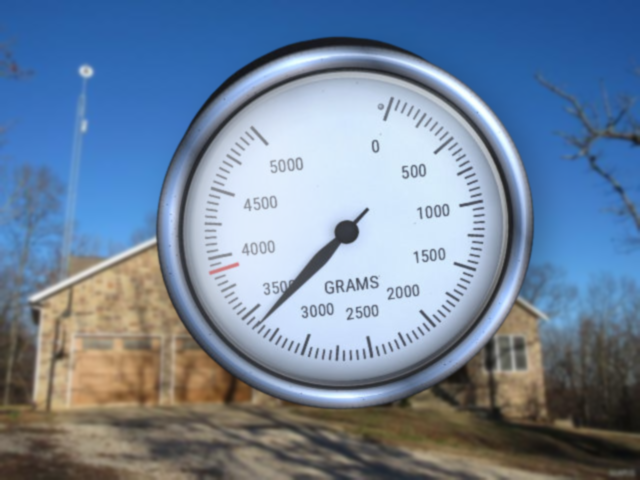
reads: 3400
